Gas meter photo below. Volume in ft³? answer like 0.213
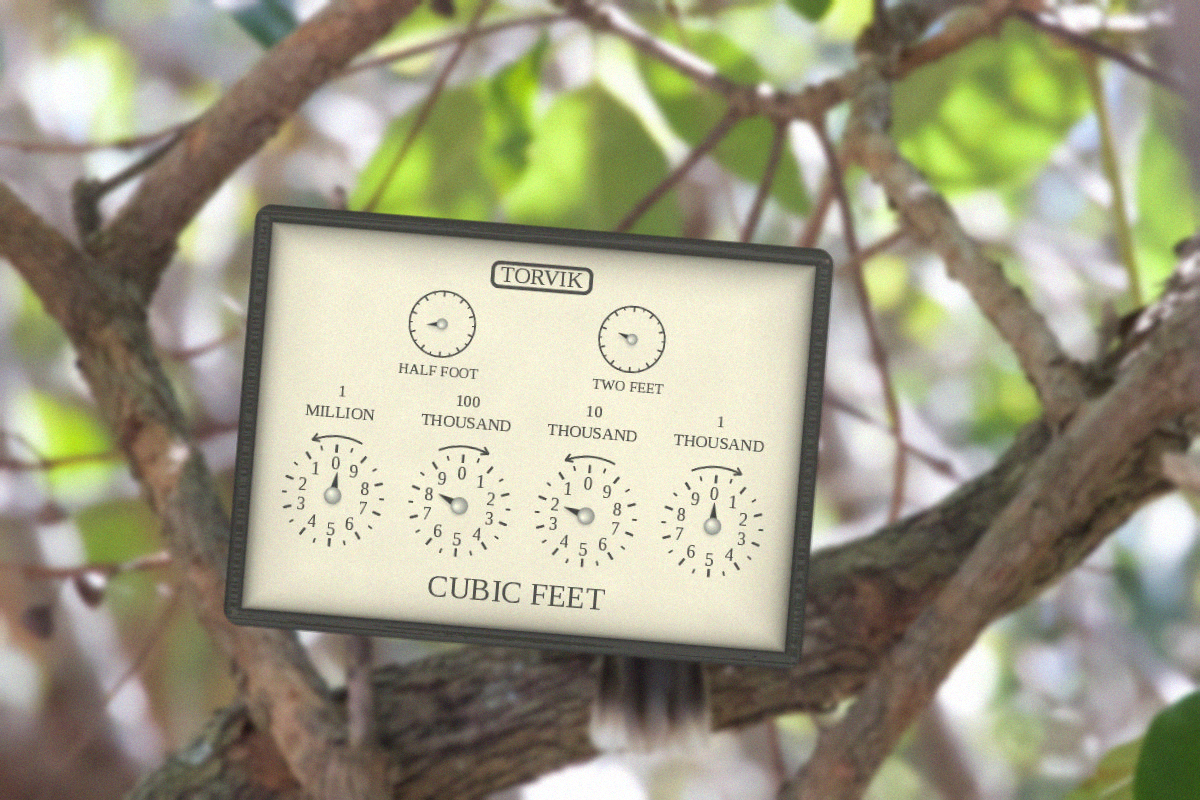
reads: 982000
